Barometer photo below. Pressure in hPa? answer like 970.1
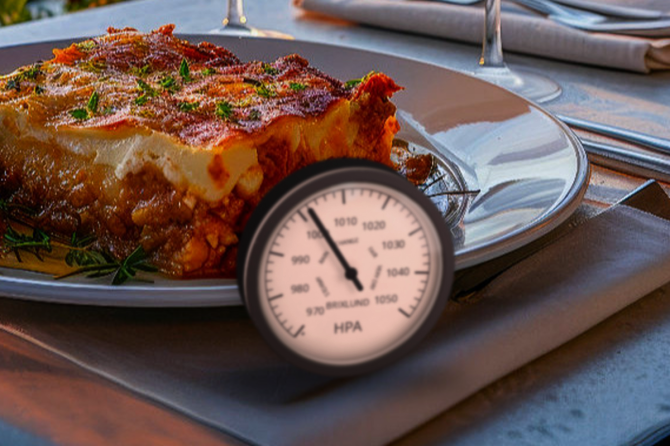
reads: 1002
